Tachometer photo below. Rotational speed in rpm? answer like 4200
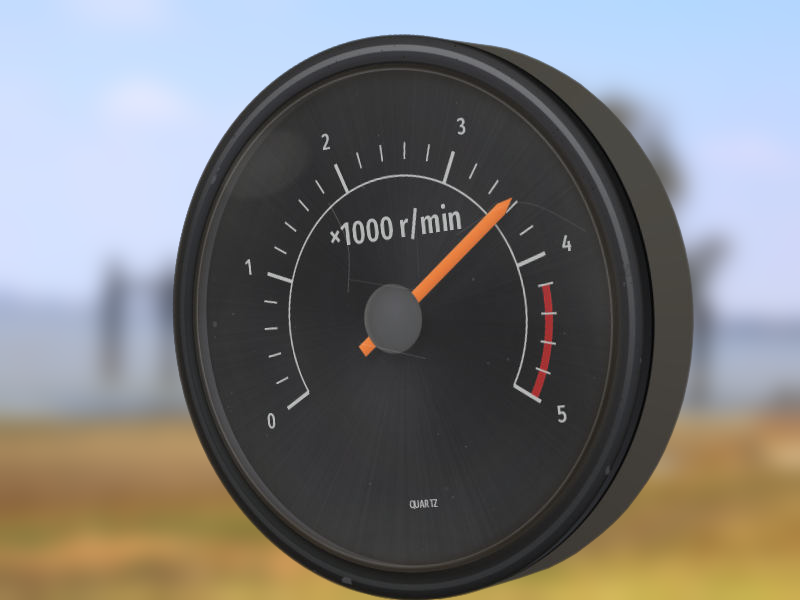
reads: 3600
